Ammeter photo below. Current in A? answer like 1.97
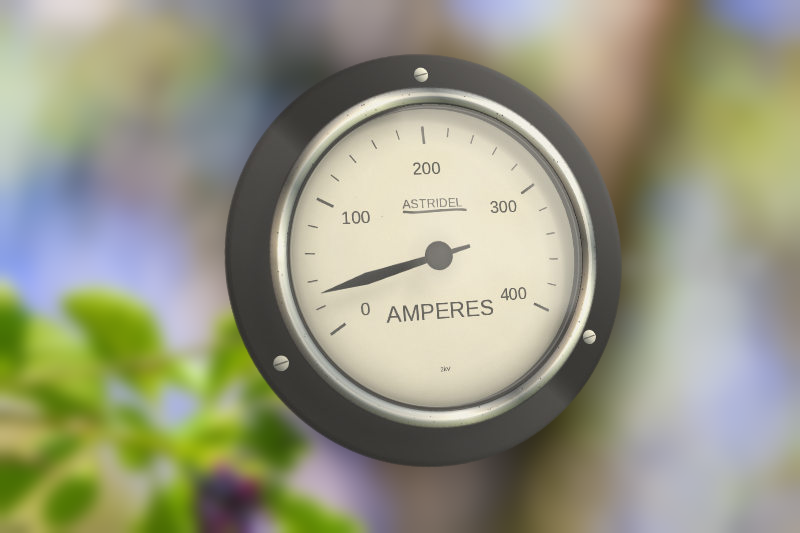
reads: 30
